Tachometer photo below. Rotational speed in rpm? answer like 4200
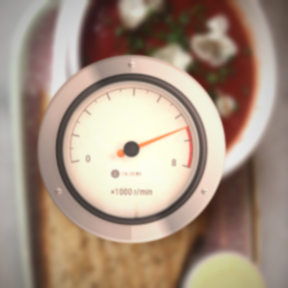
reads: 6500
